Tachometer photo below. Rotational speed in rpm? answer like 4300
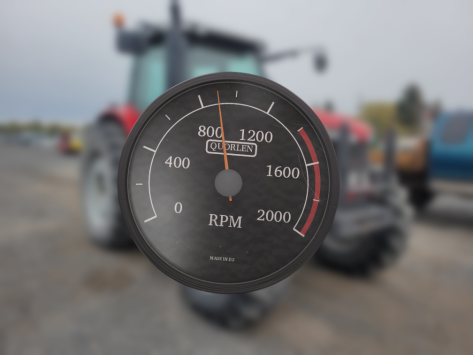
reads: 900
